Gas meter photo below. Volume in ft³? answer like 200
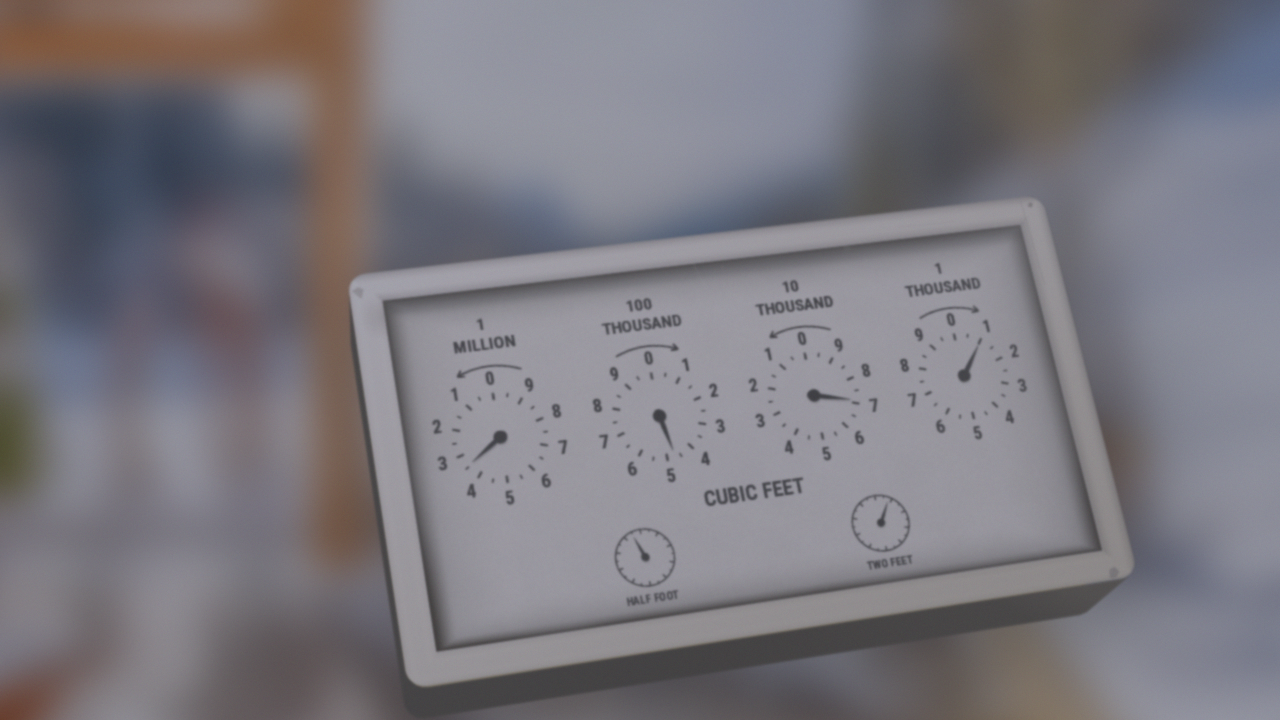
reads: 347100
